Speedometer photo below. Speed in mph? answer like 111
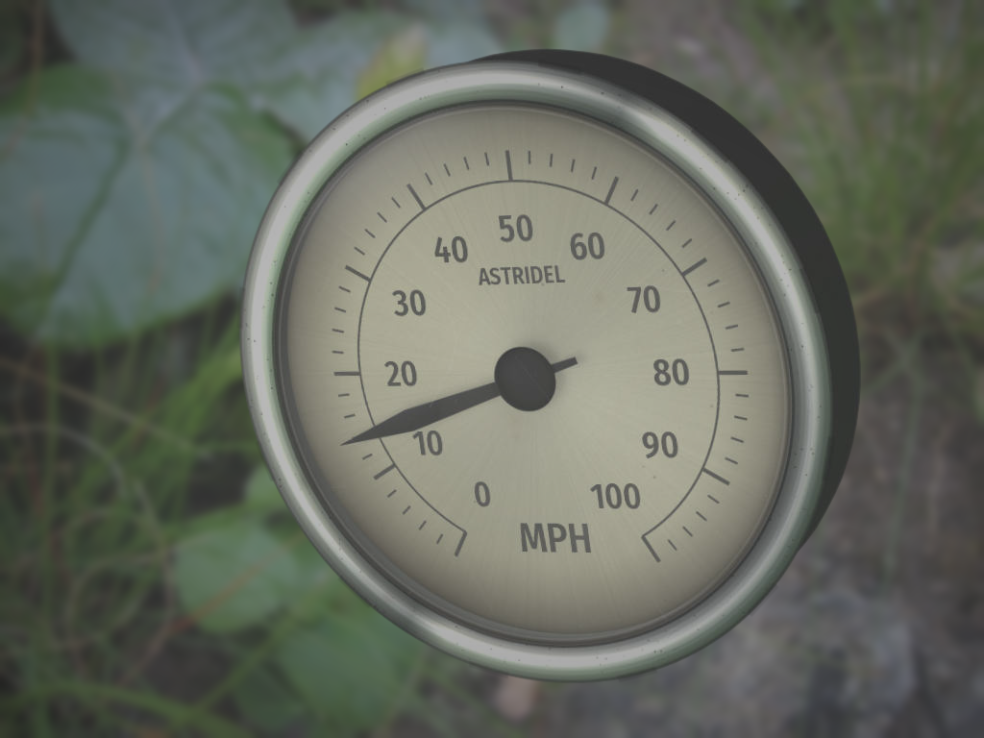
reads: 14
